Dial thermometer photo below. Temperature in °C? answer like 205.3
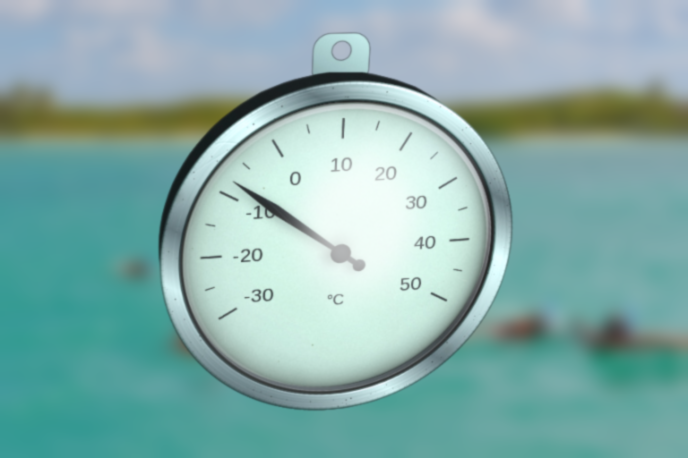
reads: -7.5
